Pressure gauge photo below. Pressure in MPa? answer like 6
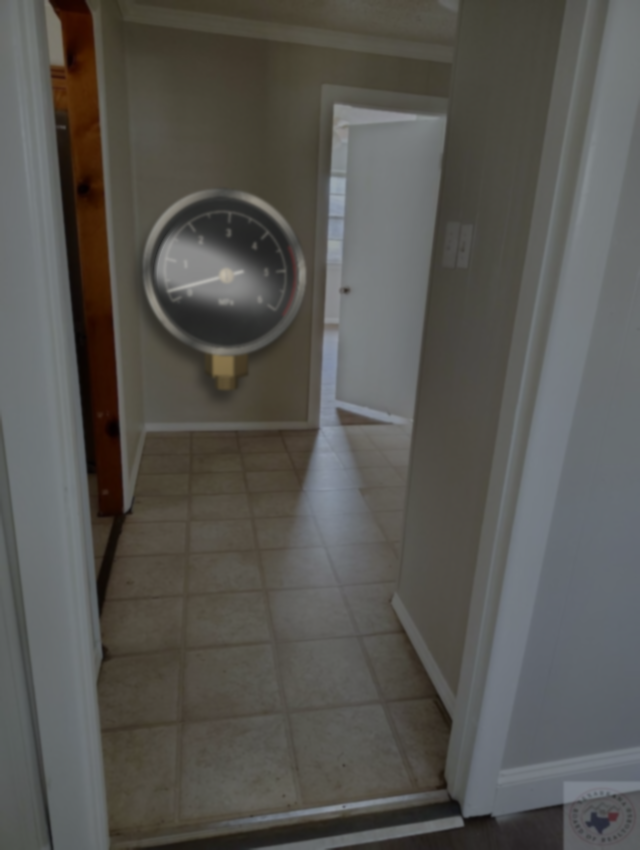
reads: 0.25
